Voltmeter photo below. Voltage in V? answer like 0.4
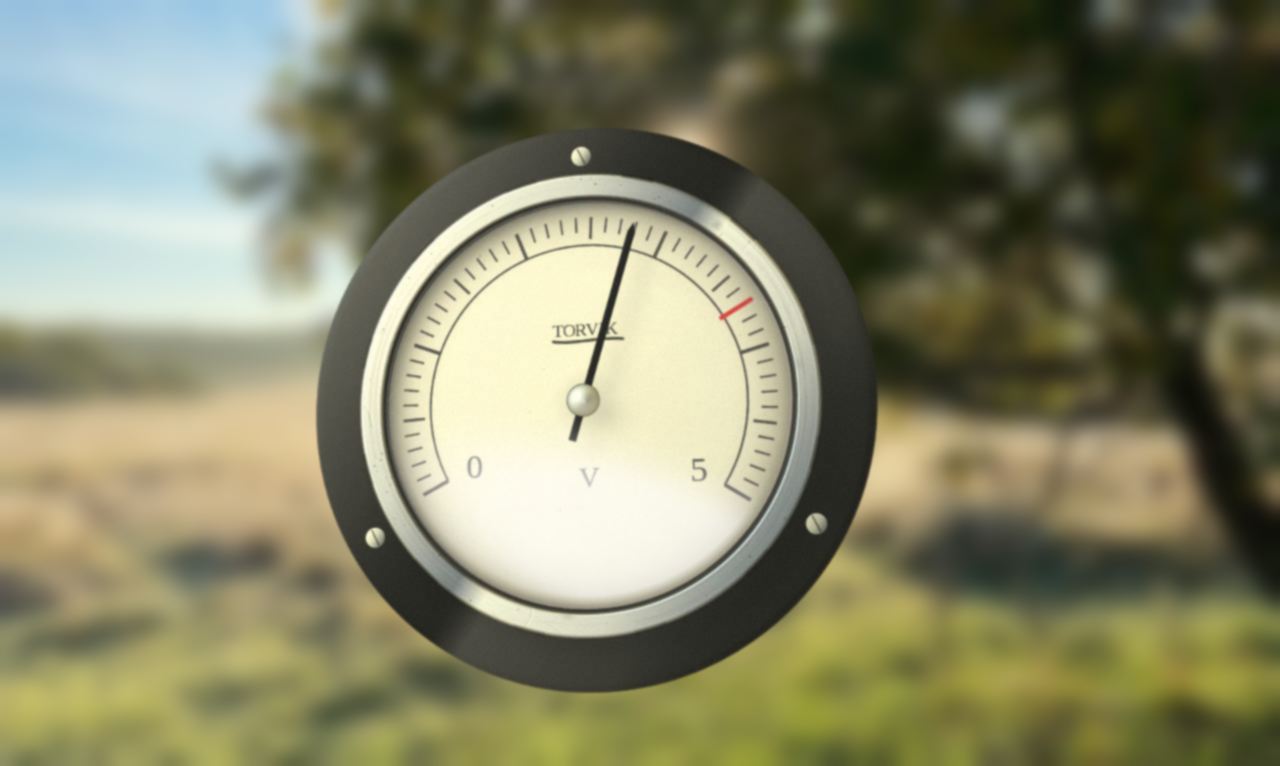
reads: 2.8
